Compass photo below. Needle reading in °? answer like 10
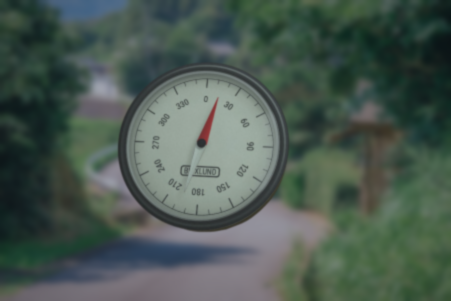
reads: 15
